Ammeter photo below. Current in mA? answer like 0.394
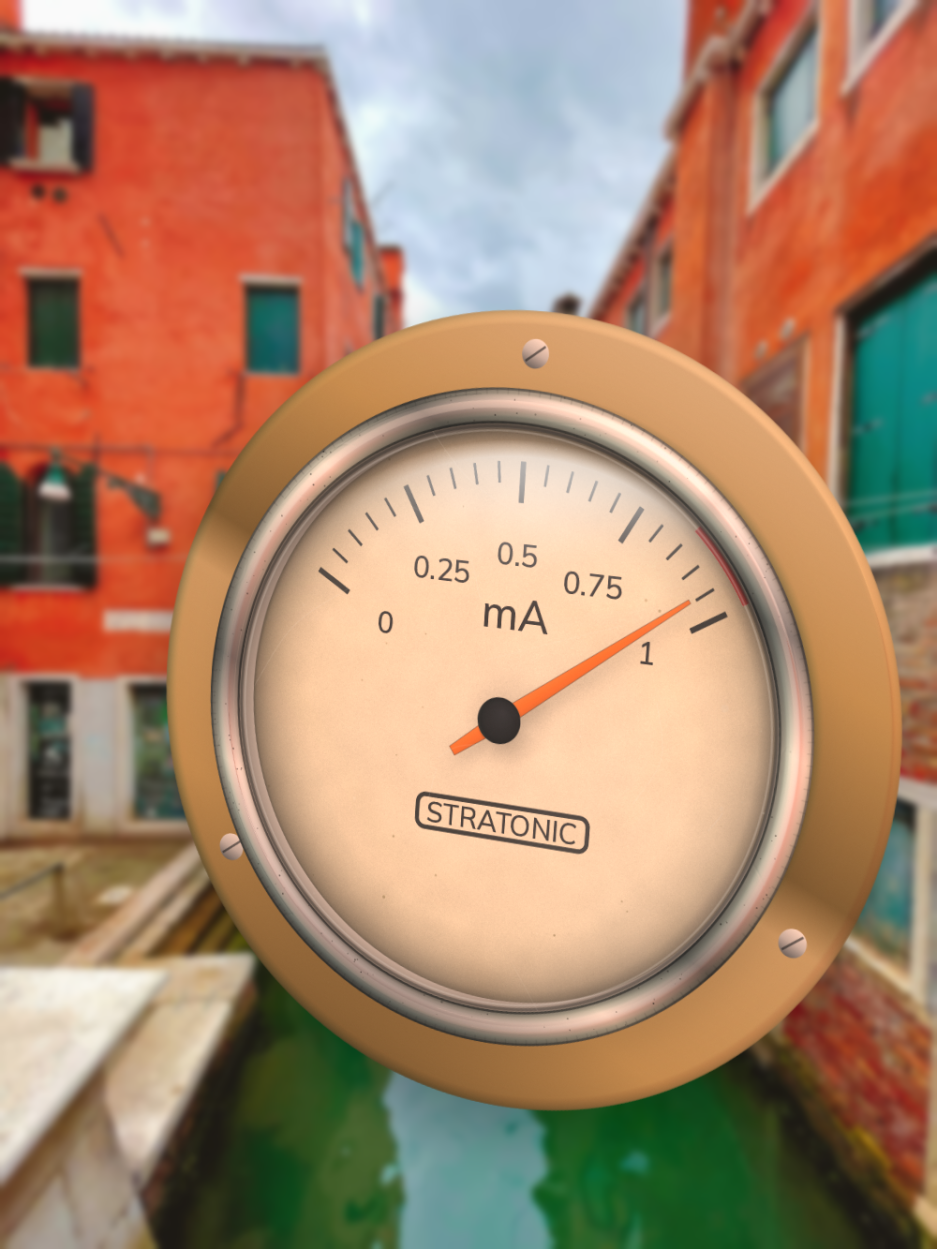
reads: 0.95
